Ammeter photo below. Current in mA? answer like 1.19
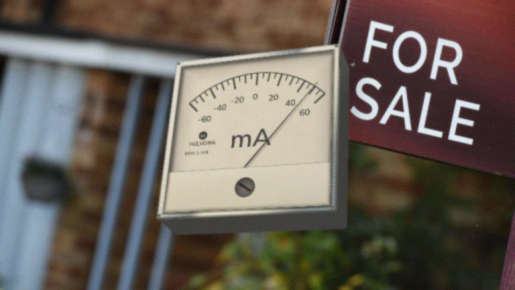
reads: 50
